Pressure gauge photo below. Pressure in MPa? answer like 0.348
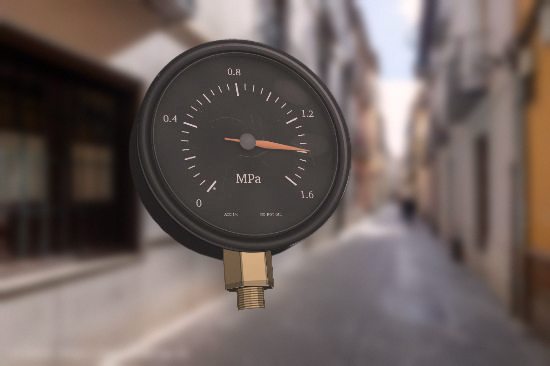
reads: 1.4
